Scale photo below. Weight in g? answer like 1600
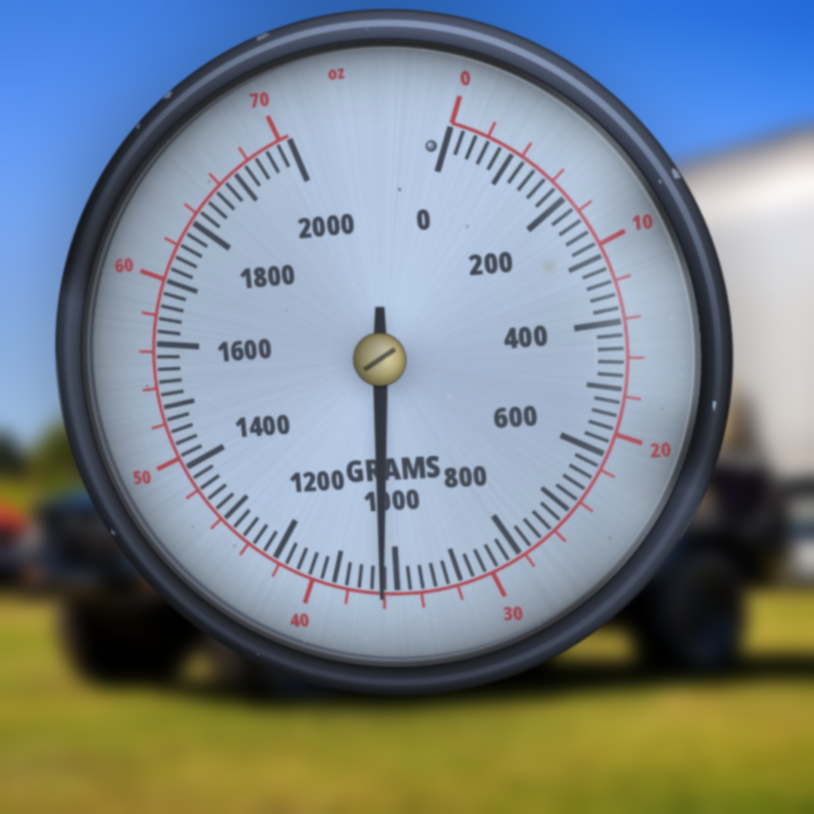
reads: 1020
